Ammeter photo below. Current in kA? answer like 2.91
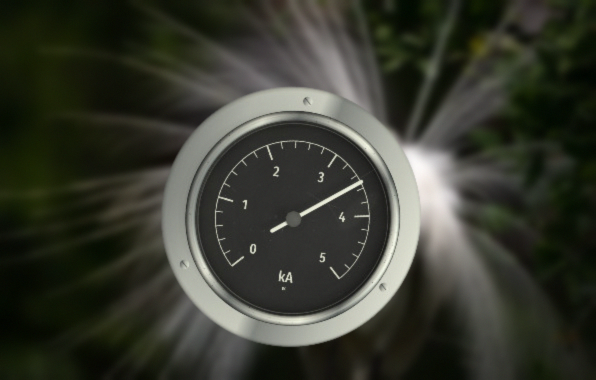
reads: 3.5
